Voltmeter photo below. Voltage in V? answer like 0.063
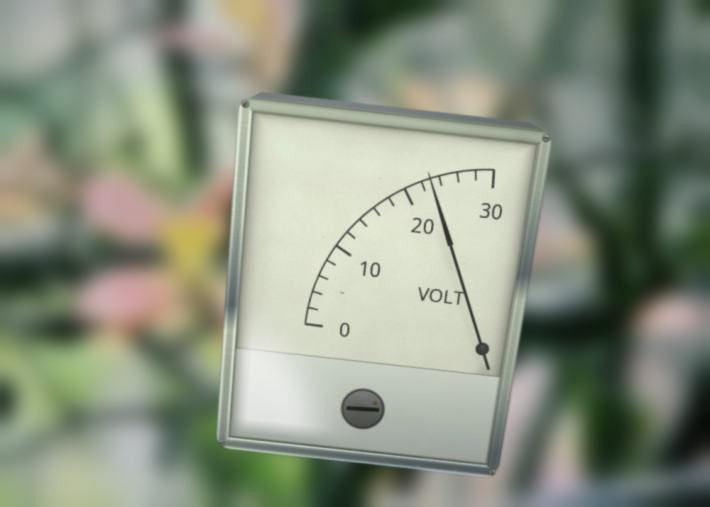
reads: 23
